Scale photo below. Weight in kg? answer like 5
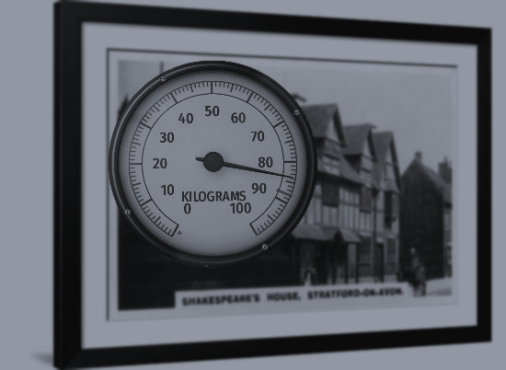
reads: 84
